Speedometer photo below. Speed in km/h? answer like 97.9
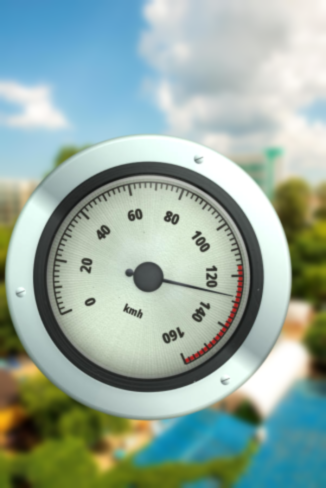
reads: 128
